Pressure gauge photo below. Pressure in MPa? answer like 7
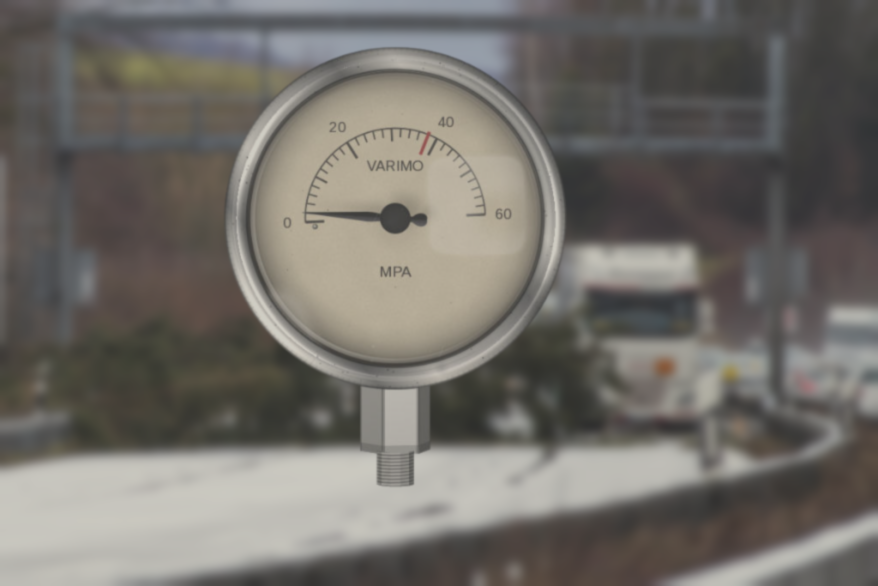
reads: 2
